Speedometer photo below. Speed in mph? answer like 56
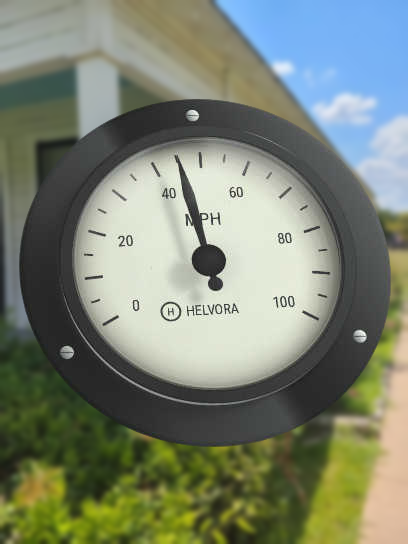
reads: 45
